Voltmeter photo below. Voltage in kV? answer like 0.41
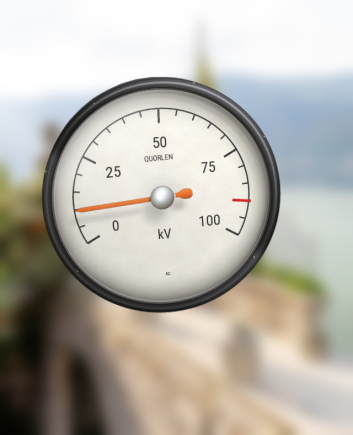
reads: 10
